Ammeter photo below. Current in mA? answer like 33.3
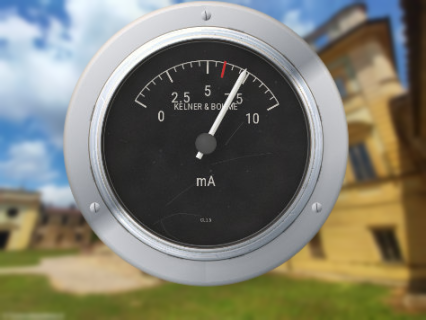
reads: 7.25
